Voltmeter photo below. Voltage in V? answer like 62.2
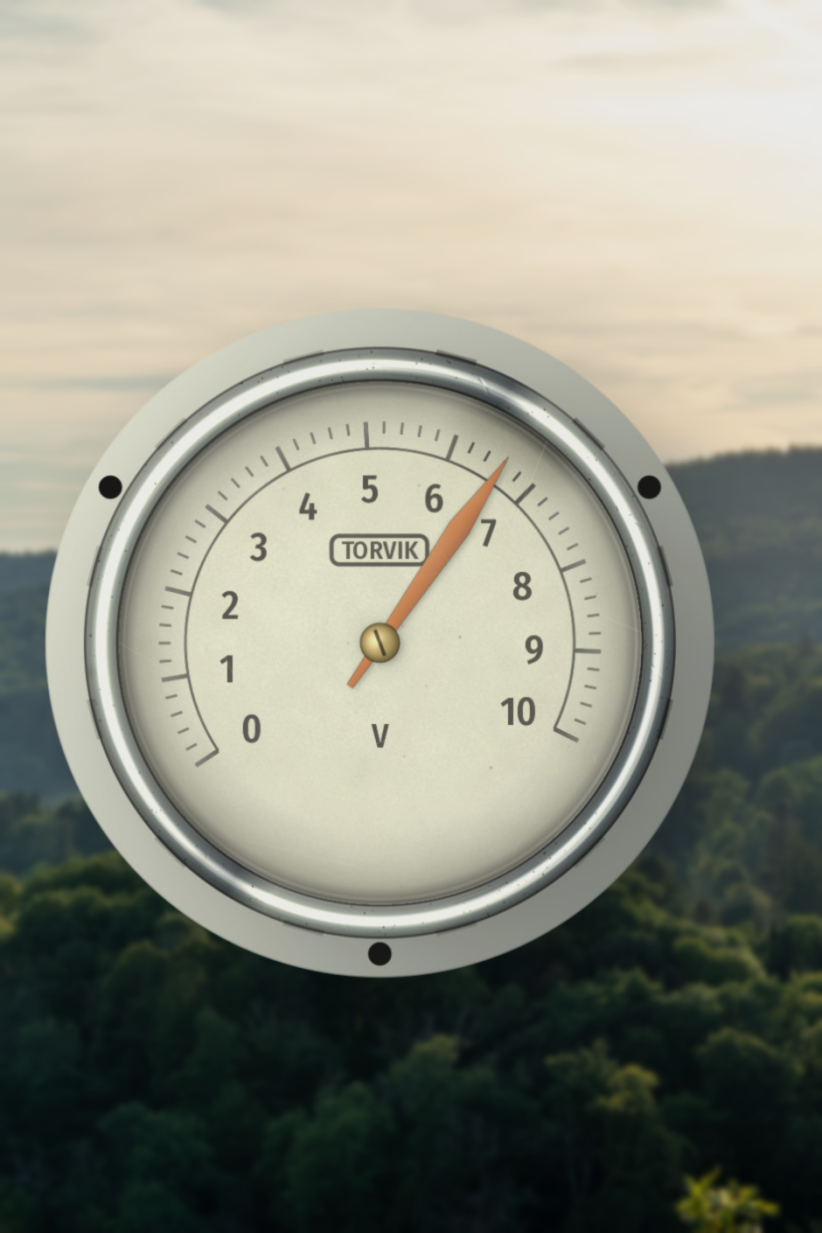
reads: 6.6
